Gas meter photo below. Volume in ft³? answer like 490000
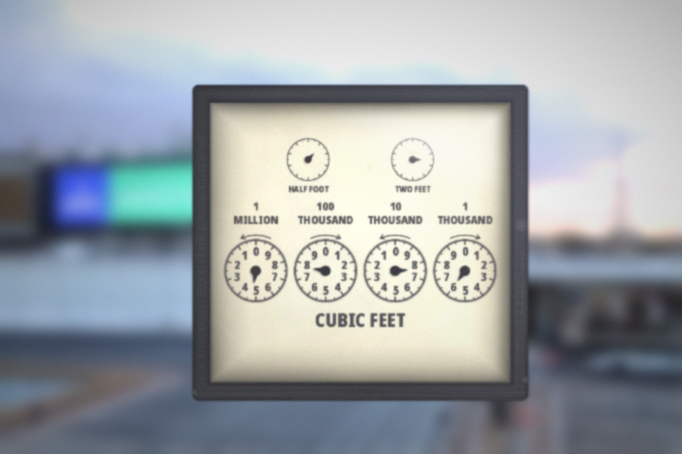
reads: 477600
